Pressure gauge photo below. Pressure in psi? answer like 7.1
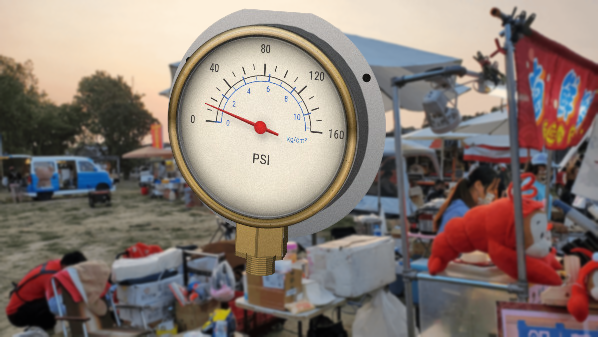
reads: 15
